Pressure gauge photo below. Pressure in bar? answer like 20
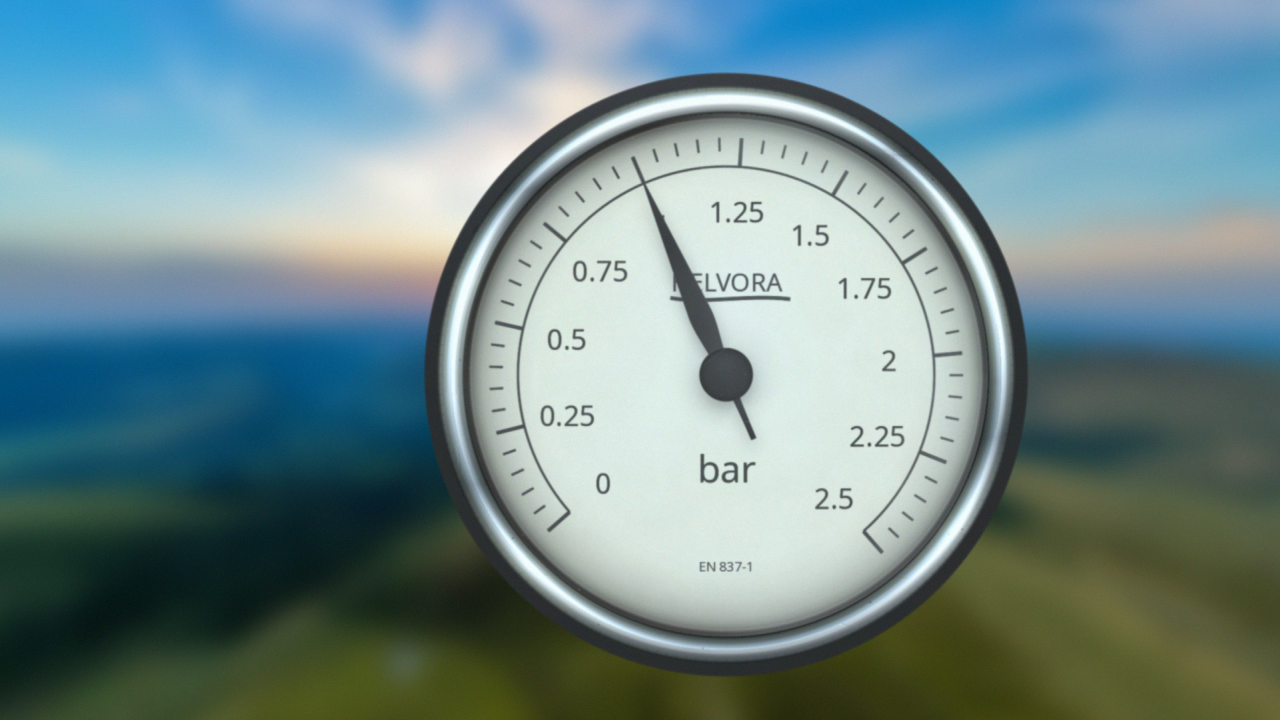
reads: 1
